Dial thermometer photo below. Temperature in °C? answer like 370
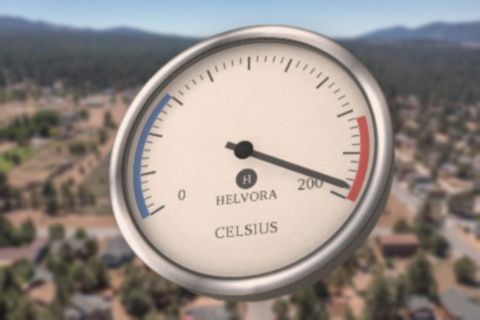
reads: 196
